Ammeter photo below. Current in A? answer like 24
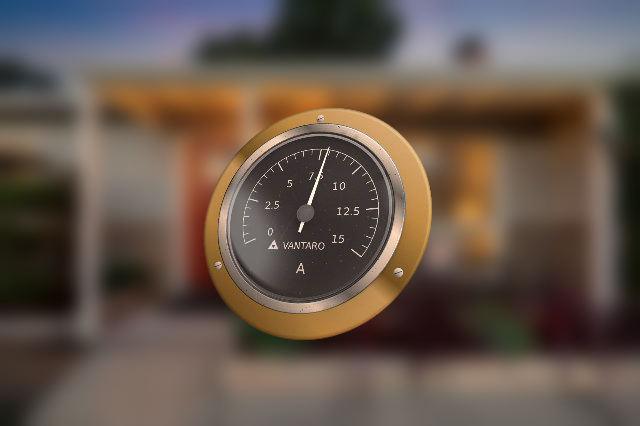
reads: 8
